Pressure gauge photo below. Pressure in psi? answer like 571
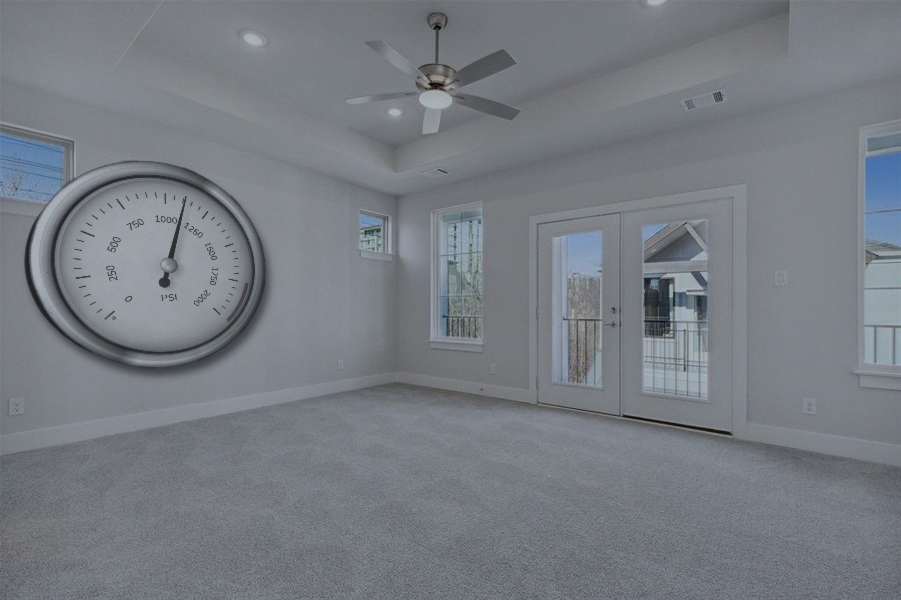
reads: 1100
